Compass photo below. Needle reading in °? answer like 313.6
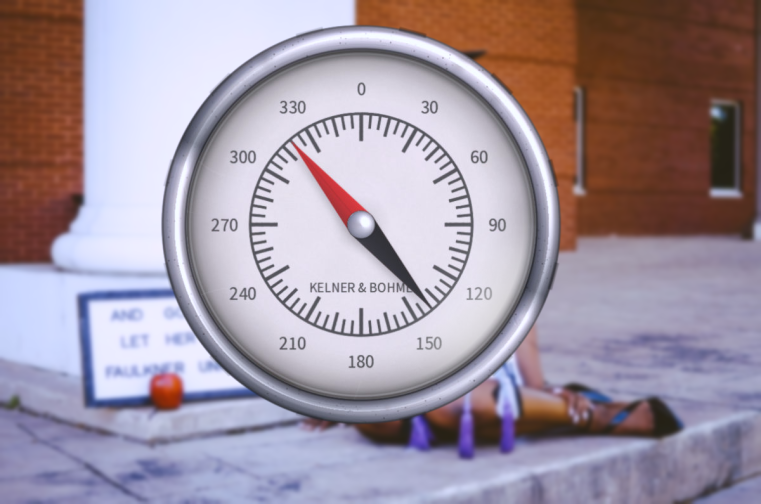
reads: 320
